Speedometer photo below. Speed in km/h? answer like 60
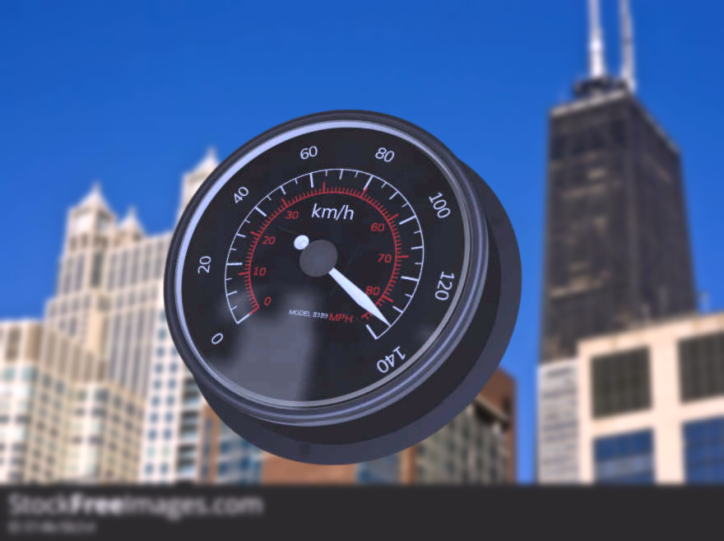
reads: 135
